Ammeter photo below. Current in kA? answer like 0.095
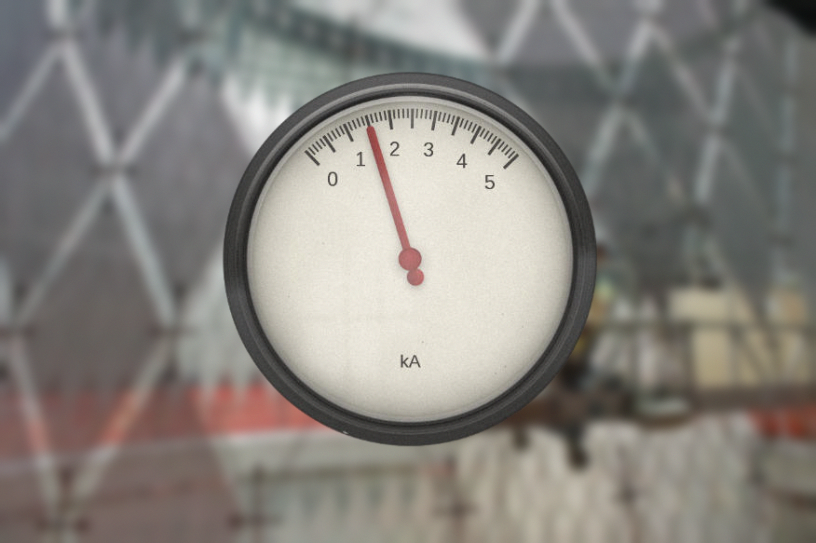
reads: 1.5
